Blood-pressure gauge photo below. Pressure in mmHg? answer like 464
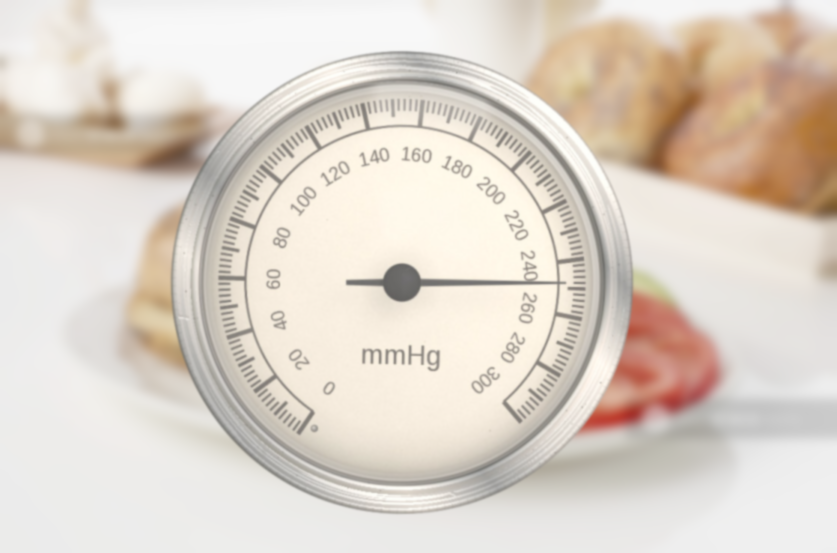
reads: 248
